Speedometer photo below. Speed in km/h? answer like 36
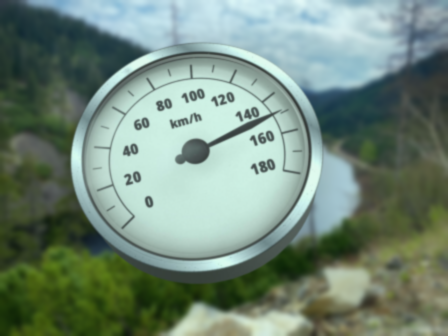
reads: 150
